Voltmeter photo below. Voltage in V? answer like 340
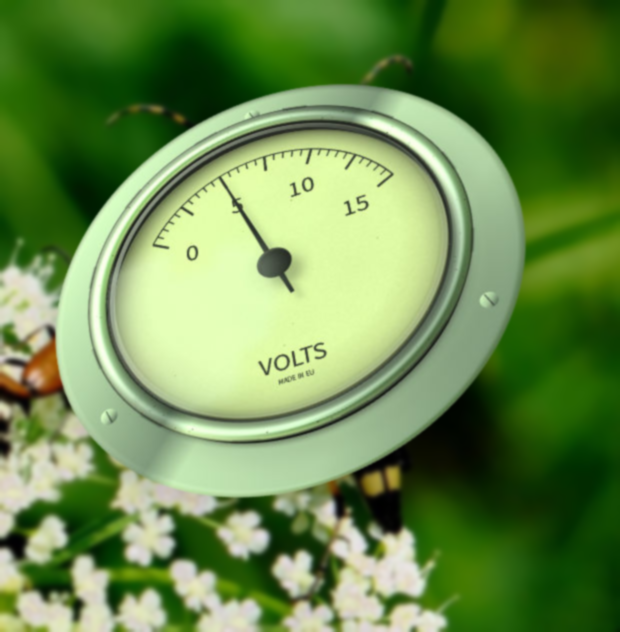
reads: 5
